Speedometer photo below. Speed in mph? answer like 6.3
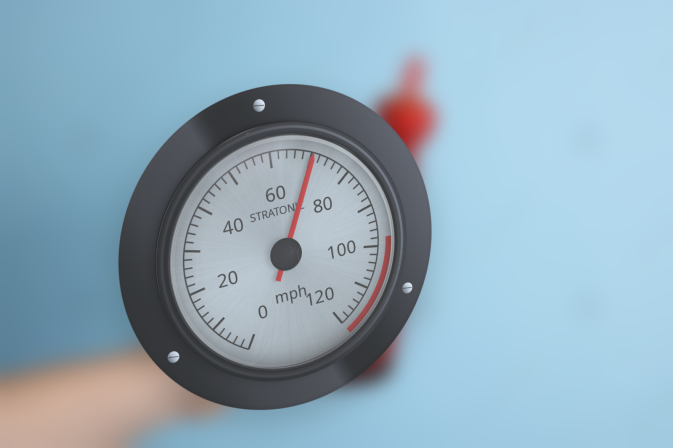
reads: 70
